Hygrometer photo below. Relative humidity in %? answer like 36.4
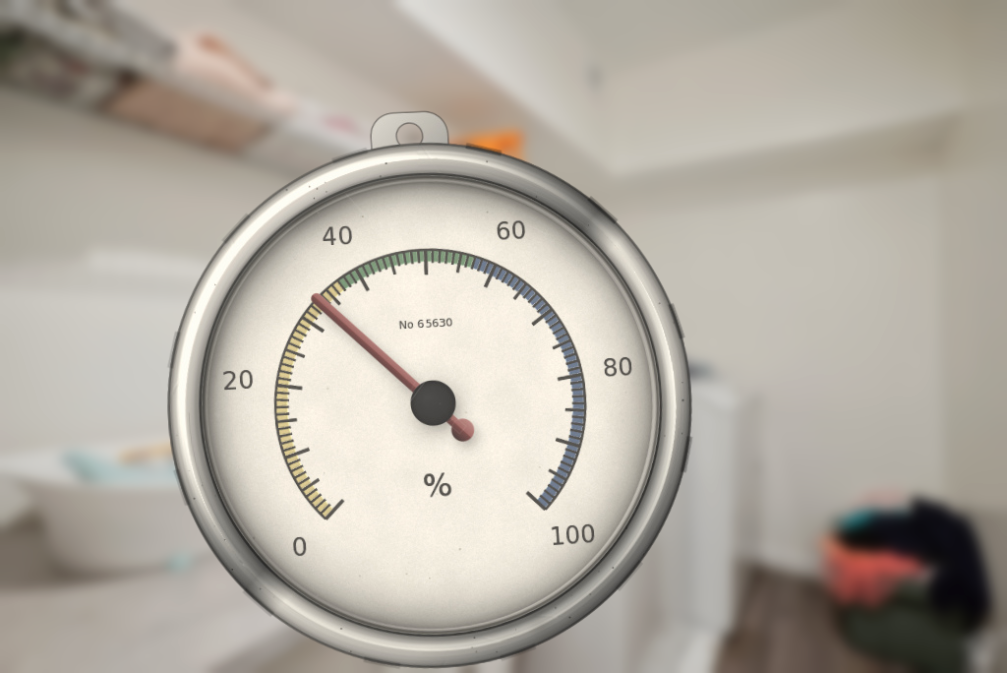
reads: 33
